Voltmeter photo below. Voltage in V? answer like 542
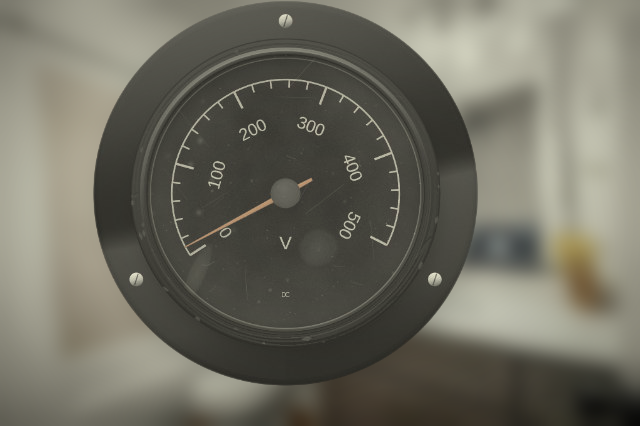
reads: 10
